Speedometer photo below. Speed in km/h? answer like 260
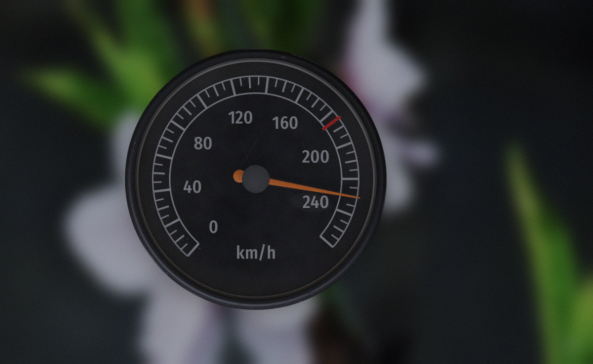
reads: 230
